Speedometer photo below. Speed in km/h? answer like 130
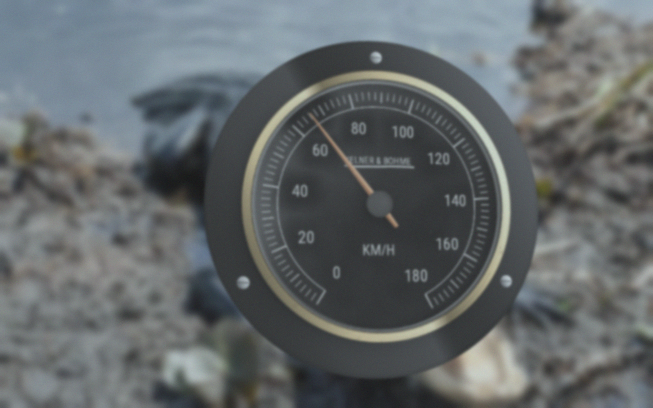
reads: 66
